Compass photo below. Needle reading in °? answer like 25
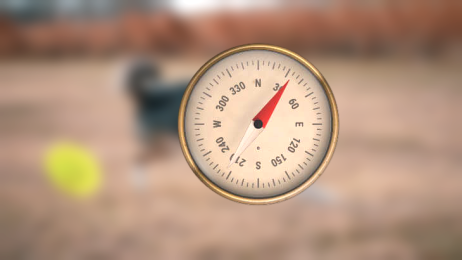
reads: 35
